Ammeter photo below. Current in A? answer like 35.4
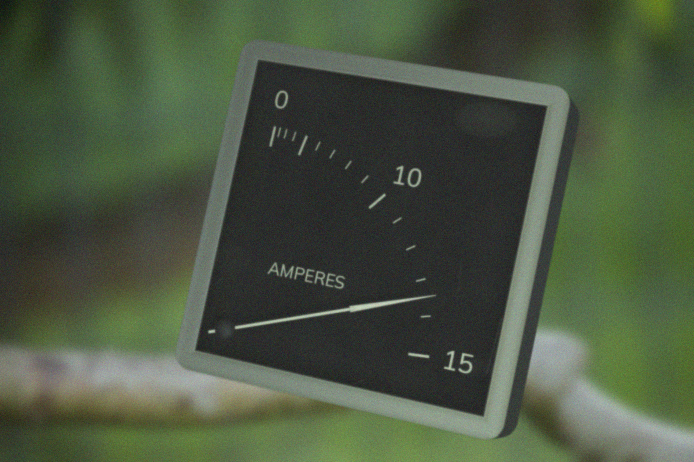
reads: 13.5
